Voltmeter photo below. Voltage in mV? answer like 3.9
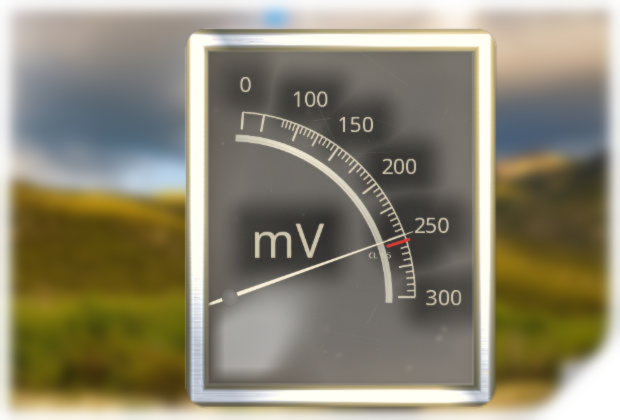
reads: 250
